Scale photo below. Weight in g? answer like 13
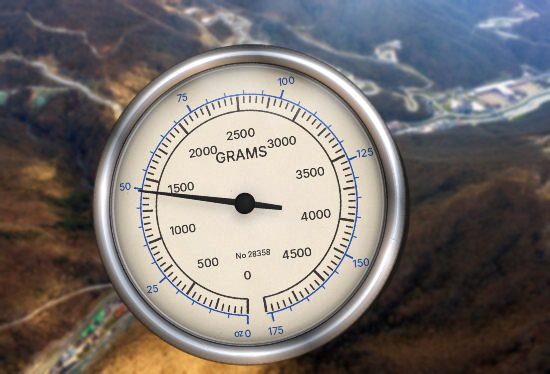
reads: 1400
